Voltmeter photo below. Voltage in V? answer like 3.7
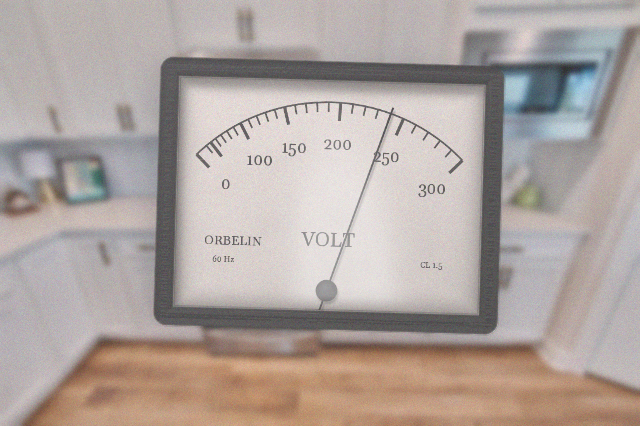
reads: 240
